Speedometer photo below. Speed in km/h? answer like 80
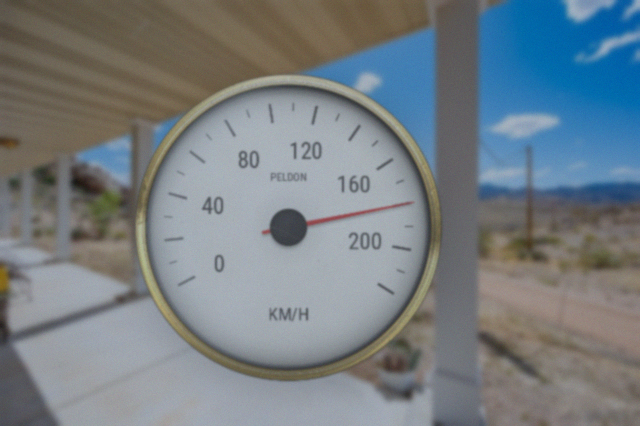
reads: 180
